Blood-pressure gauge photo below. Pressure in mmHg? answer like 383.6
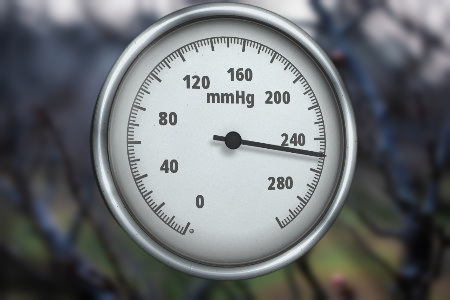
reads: 250
